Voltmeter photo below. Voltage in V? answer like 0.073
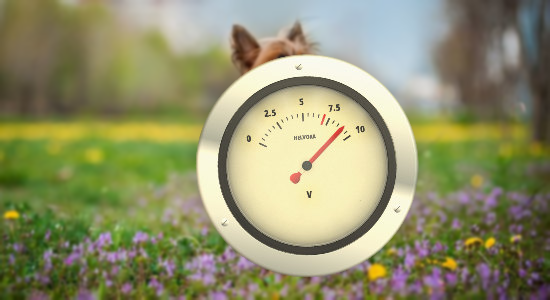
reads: 9
